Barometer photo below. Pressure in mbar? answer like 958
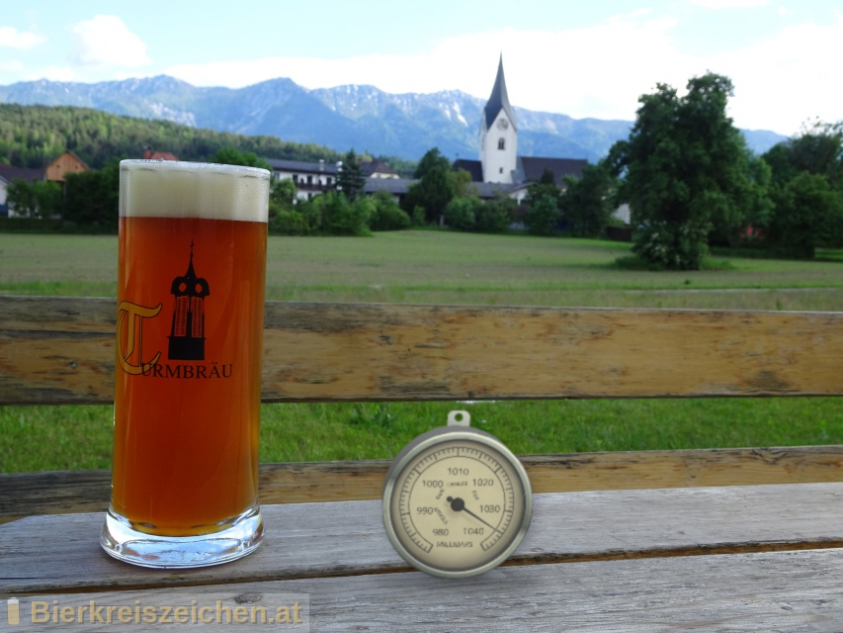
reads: 1035
